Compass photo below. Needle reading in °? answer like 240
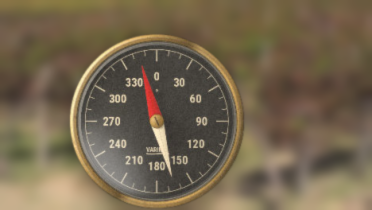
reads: 345
